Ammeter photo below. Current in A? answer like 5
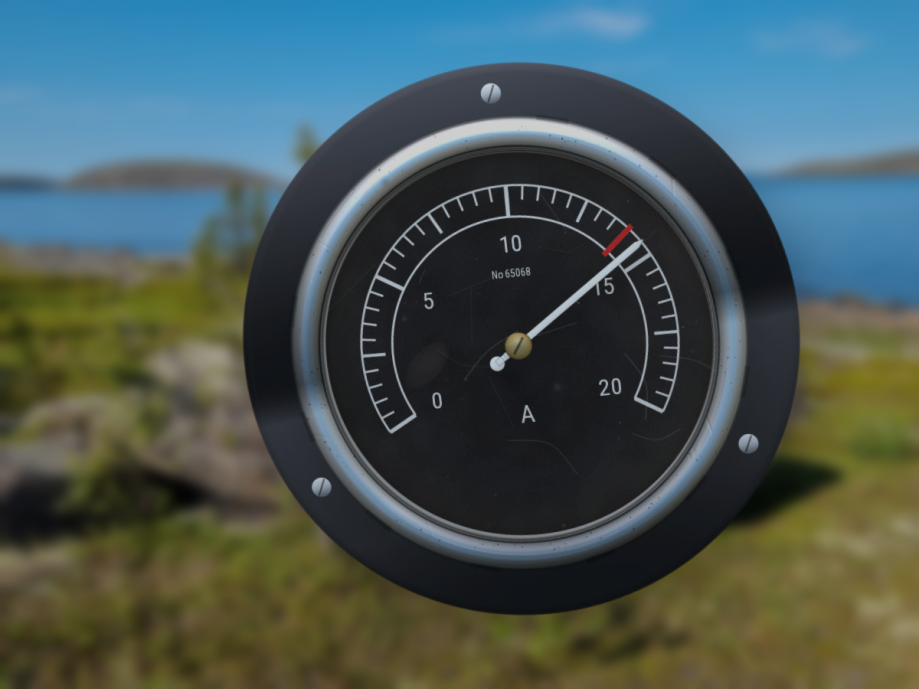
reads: 14.5
